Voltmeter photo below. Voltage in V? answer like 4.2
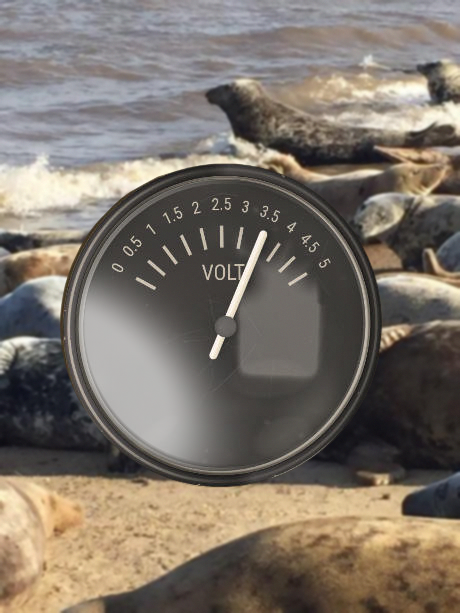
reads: 3.5
